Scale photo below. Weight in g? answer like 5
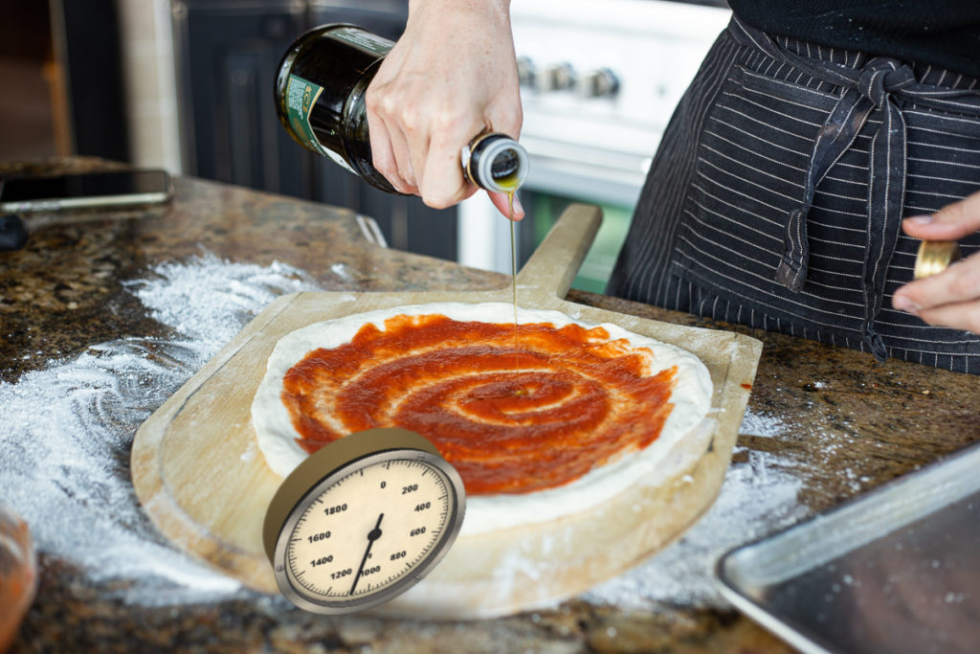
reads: 1100
